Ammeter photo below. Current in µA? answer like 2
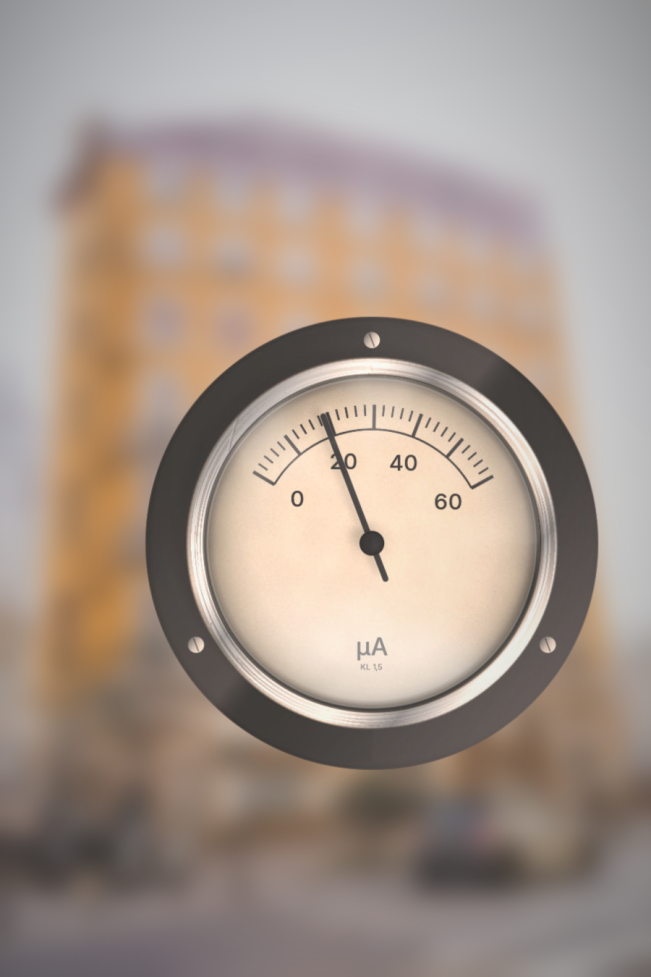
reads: 19
